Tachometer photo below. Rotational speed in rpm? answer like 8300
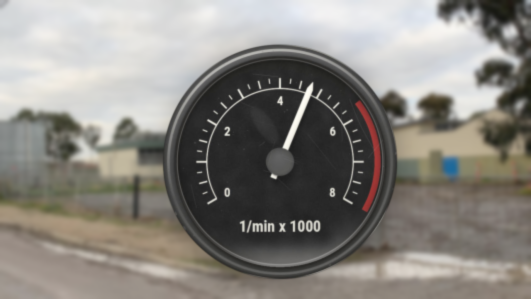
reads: 4750
